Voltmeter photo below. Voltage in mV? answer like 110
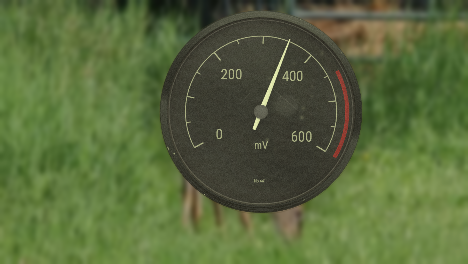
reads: 350
